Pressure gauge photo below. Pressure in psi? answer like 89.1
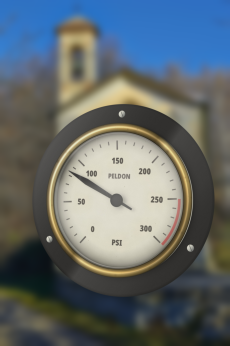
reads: 85
